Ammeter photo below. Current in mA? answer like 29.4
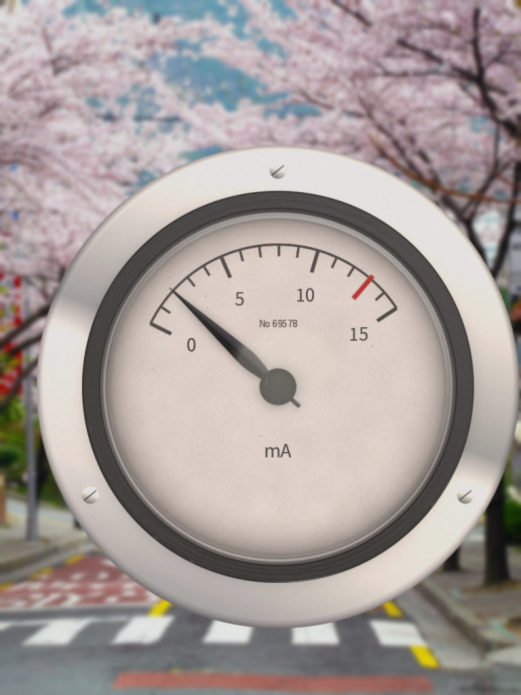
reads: 2
